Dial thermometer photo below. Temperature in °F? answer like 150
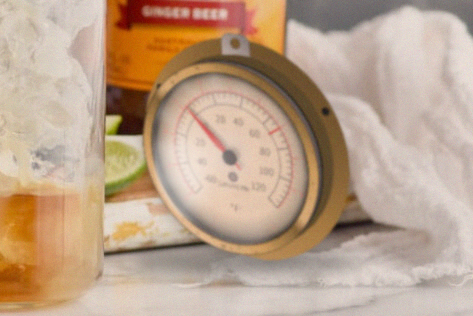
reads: 0
